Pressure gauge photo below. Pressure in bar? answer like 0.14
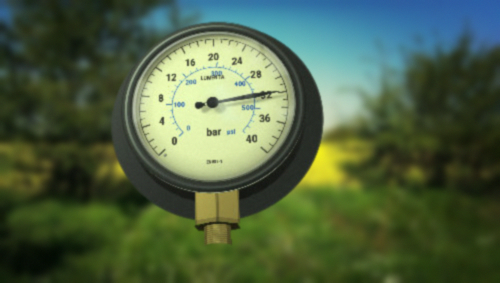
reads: 32
